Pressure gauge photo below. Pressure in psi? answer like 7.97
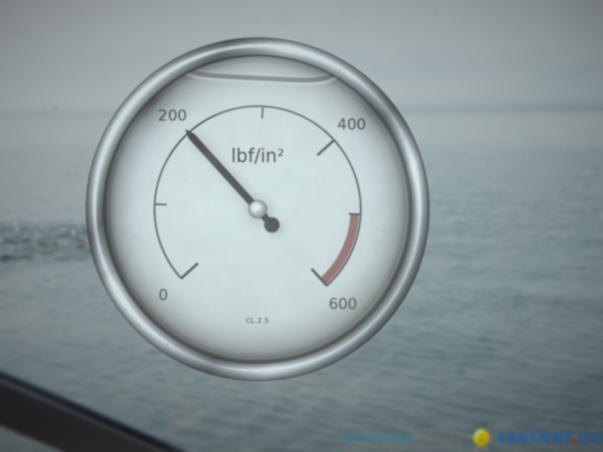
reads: 200
